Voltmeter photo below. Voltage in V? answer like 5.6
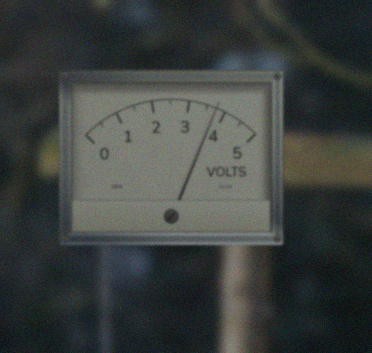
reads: 3.75
